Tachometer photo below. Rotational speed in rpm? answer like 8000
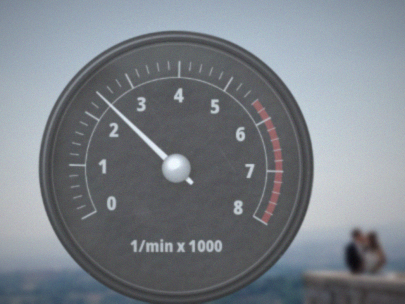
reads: 2400
